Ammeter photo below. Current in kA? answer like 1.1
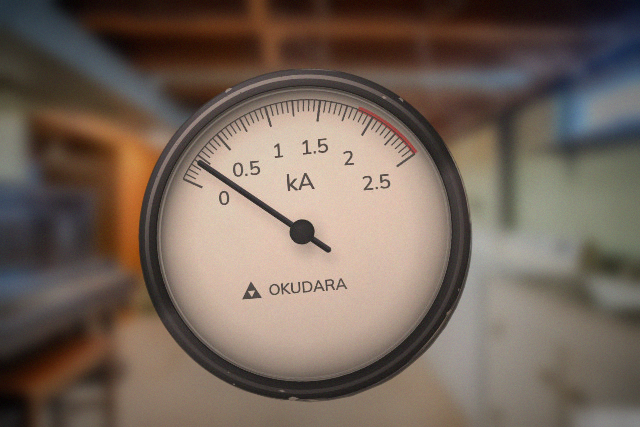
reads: 0.2
